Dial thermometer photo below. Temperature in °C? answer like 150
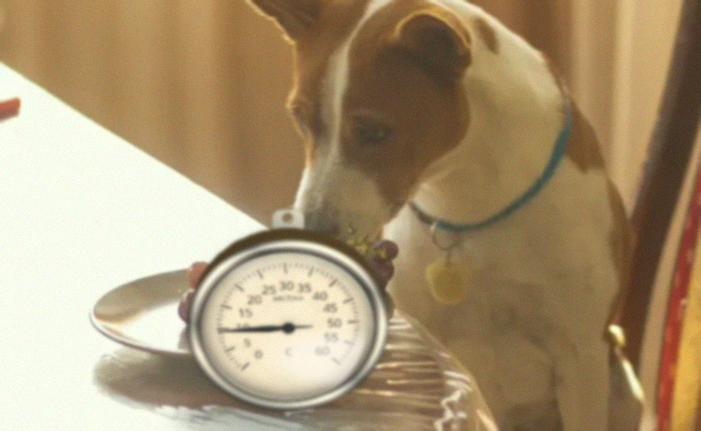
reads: 10
